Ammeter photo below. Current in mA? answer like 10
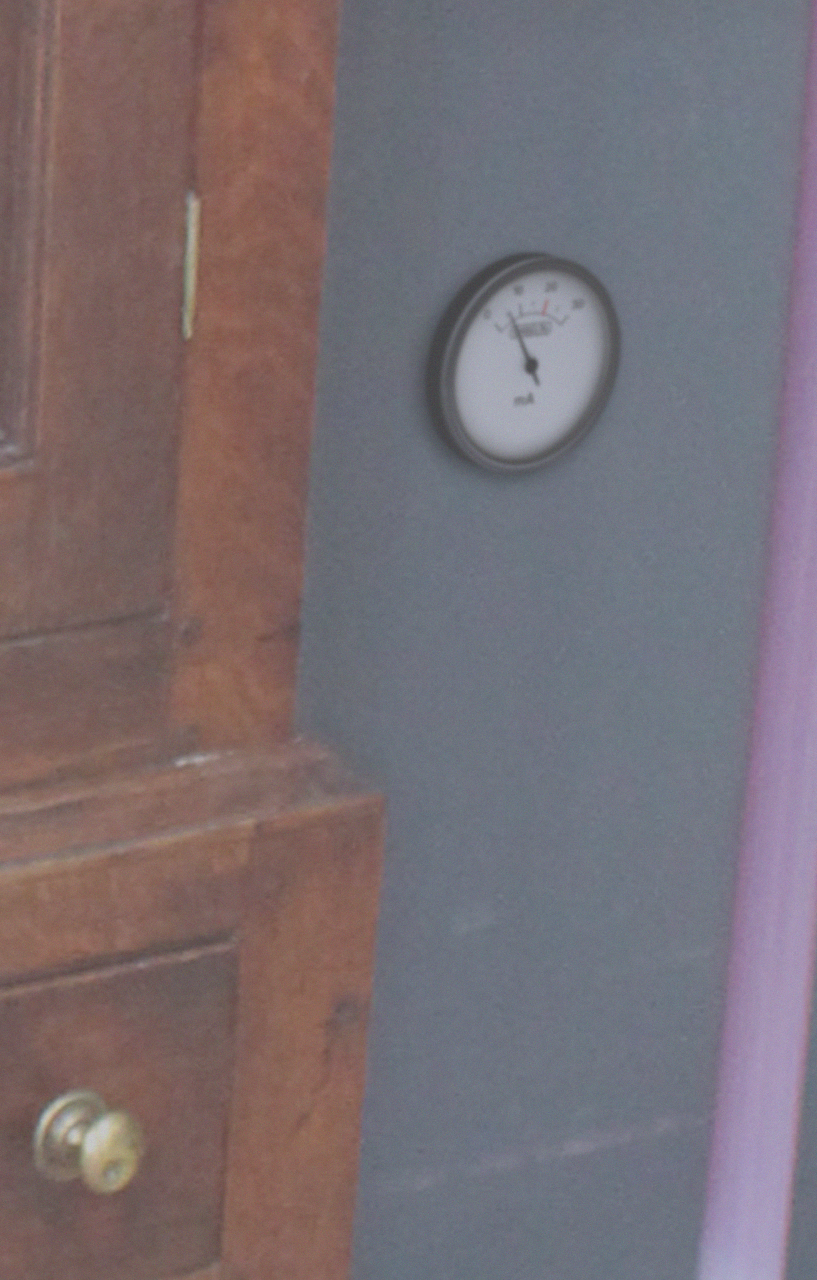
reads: 5
